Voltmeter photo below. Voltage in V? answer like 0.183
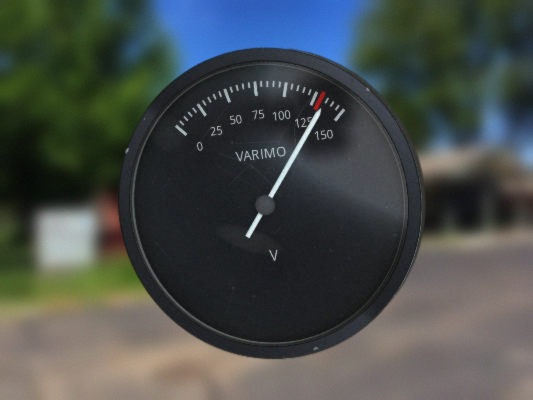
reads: 135
